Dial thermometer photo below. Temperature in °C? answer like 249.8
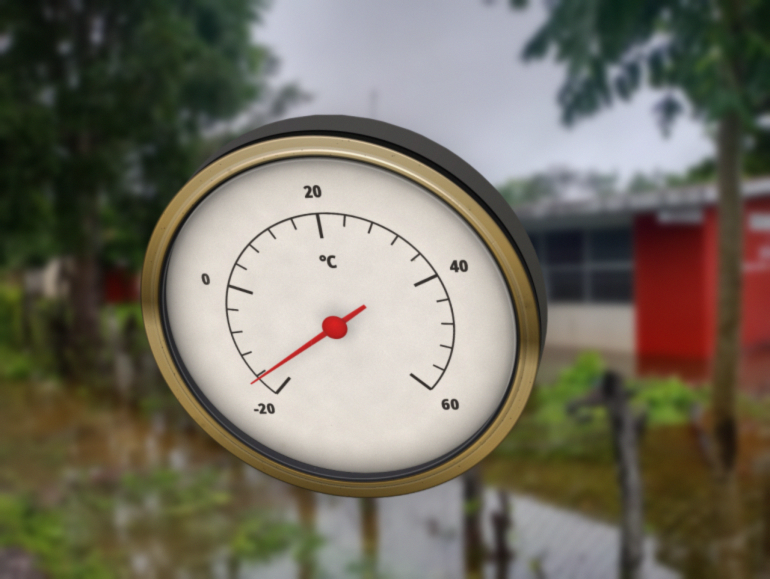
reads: -16
